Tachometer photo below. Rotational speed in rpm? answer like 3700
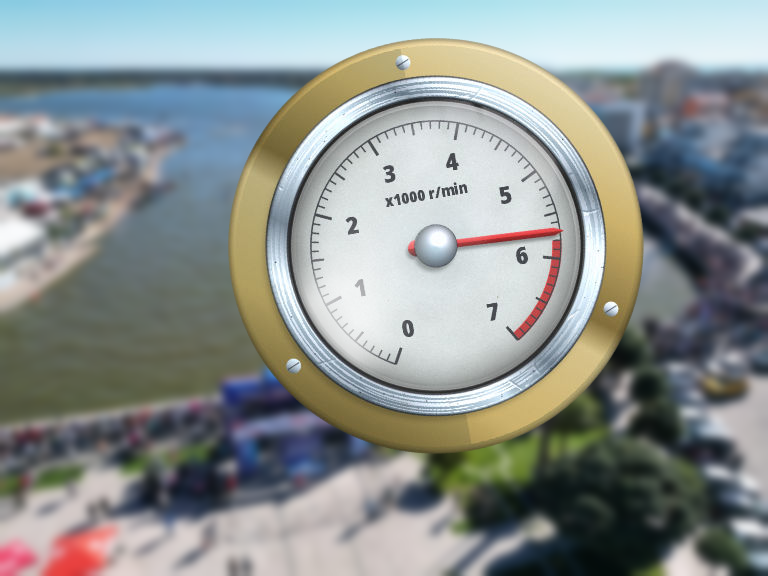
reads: 5700
